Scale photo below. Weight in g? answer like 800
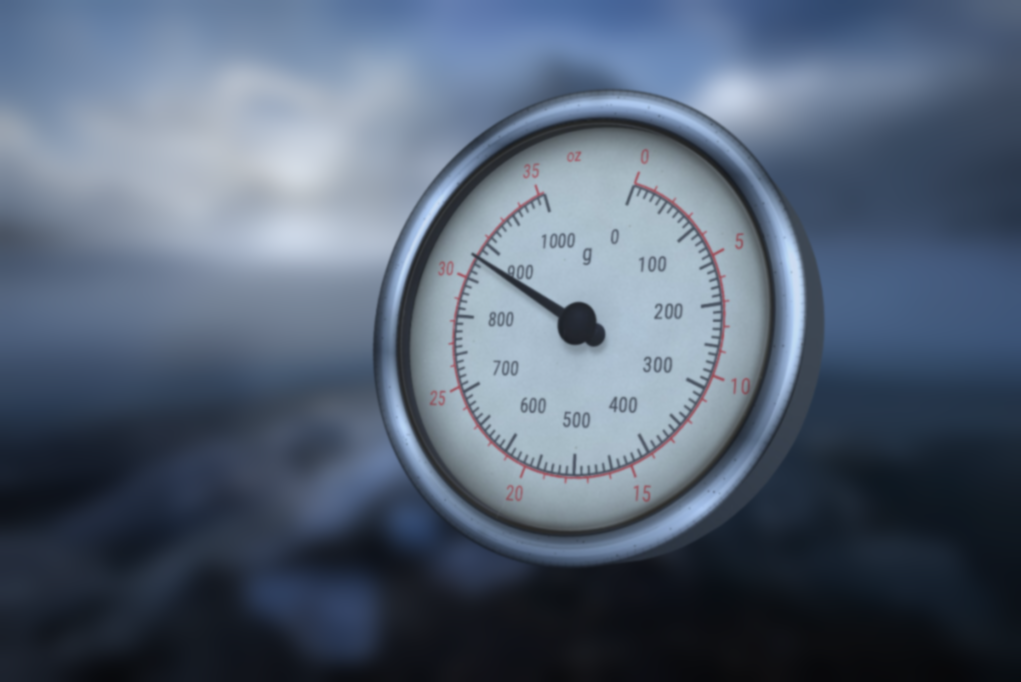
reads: 880
